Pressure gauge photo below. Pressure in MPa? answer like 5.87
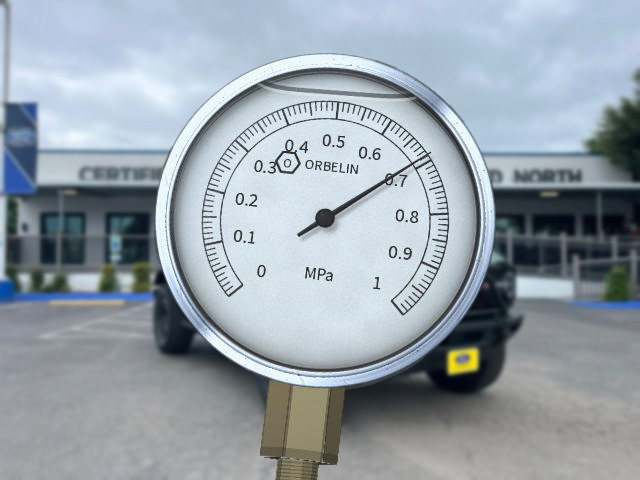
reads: 0.69
